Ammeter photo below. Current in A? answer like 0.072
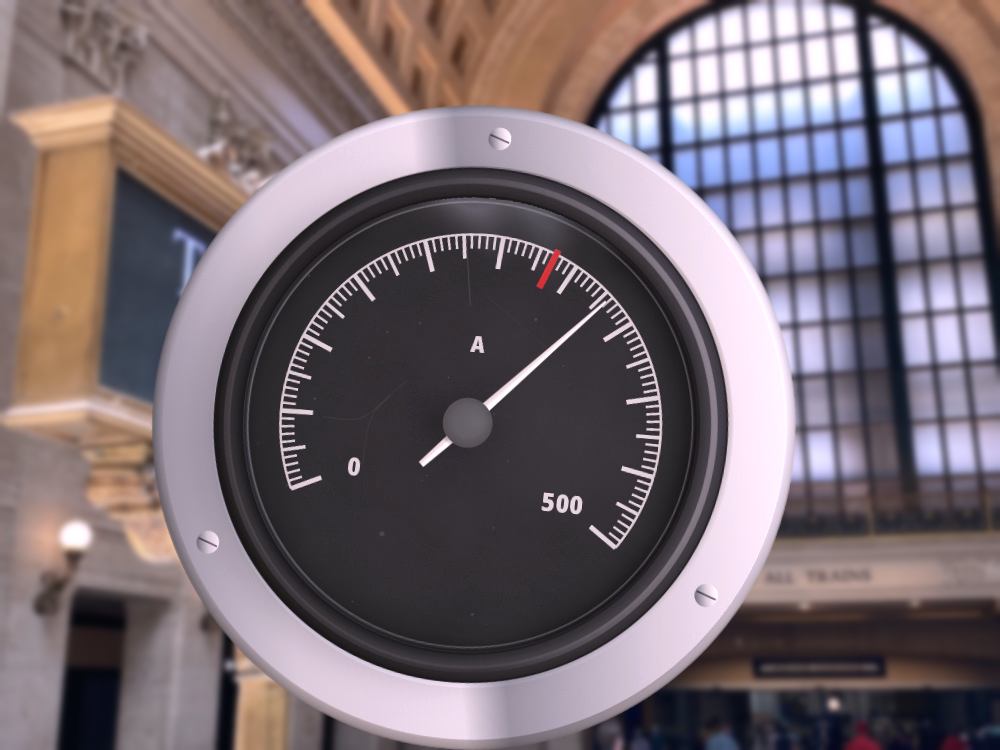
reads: 330
